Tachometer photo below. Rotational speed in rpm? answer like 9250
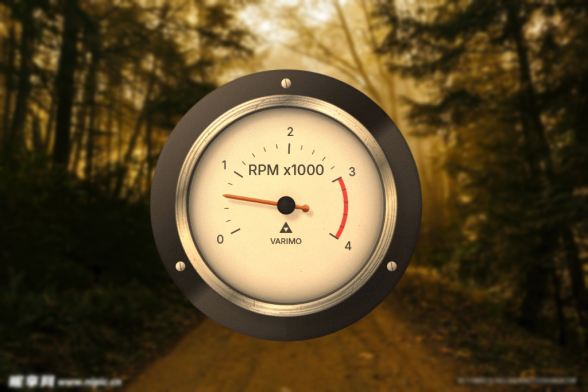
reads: 600
